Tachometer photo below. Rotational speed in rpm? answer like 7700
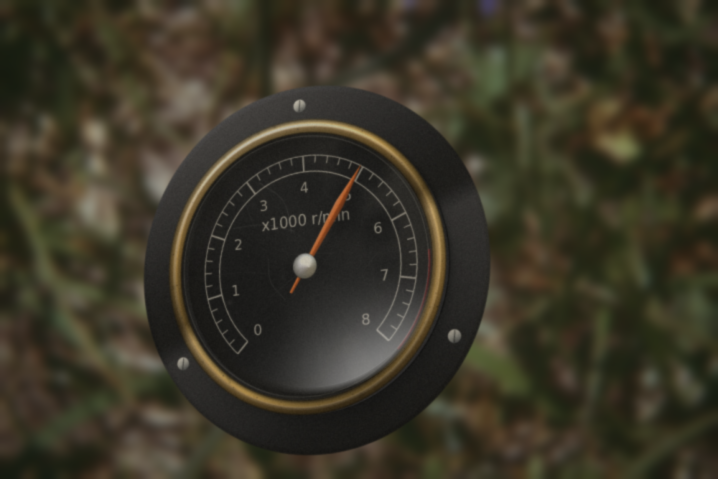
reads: 5000
